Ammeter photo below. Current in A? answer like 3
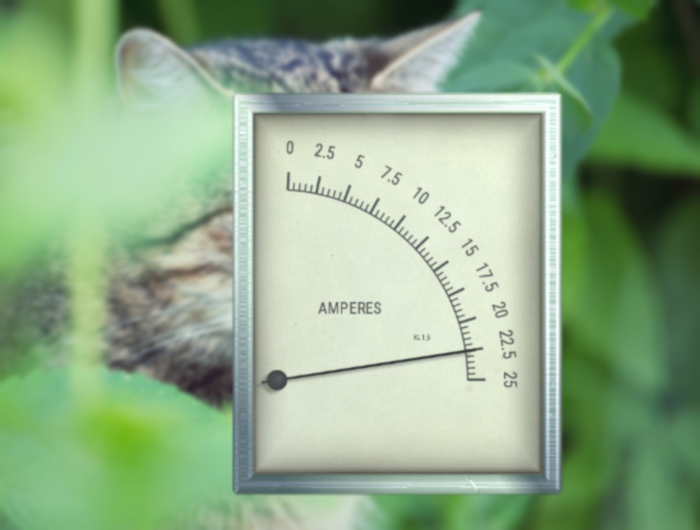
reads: 22.5
